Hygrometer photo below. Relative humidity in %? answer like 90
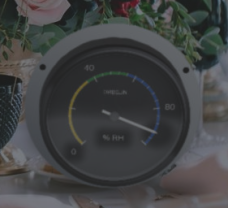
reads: 92
